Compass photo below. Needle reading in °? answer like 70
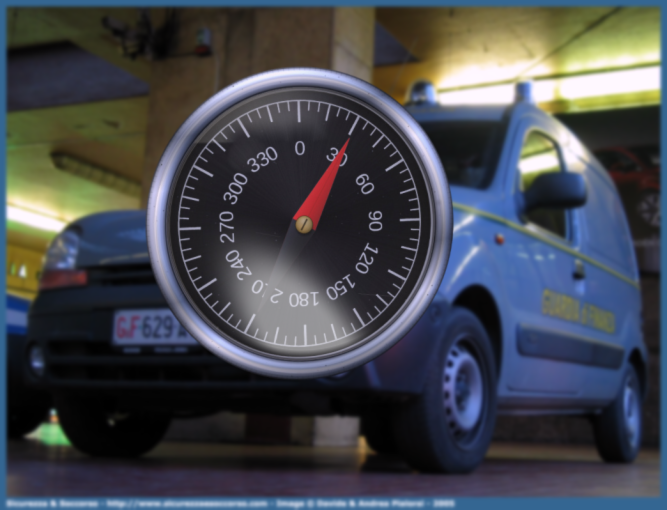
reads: 30
